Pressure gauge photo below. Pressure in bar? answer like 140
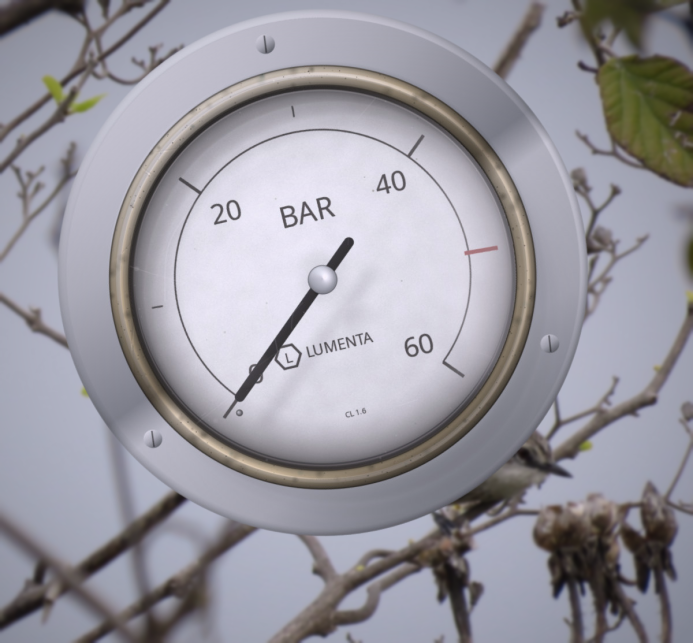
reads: 0
